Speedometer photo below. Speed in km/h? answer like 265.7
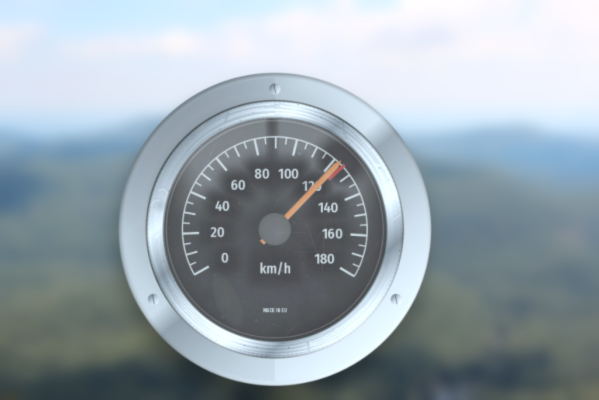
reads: 122.5
